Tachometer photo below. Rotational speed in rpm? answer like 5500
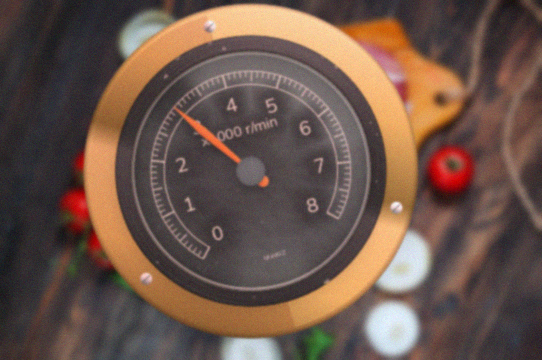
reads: 3000
